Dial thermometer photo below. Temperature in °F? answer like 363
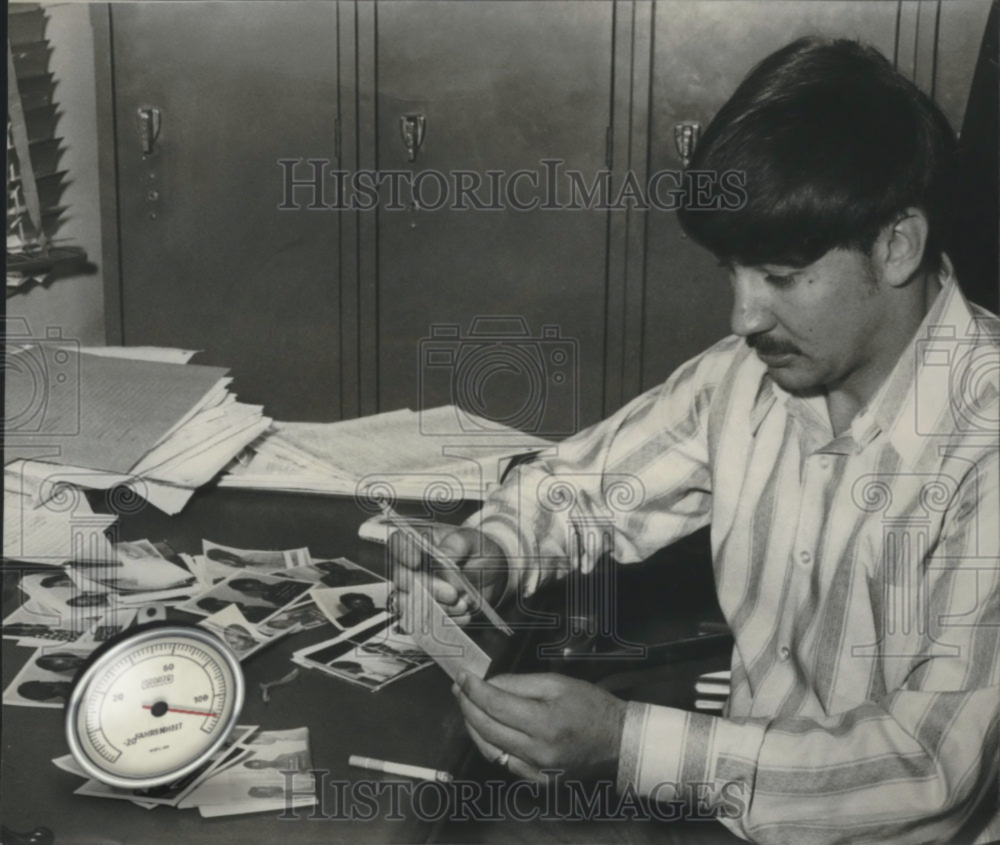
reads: 110
